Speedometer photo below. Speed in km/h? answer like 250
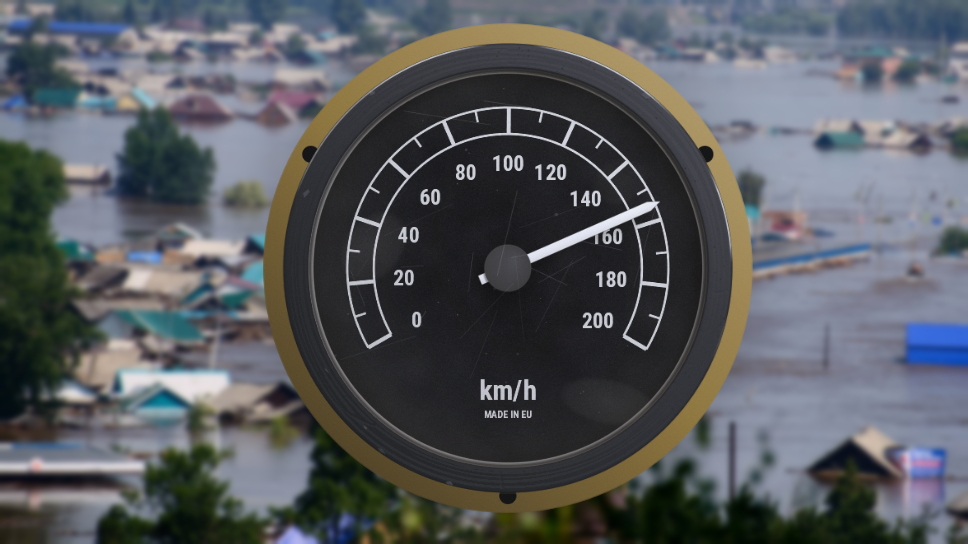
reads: 155
